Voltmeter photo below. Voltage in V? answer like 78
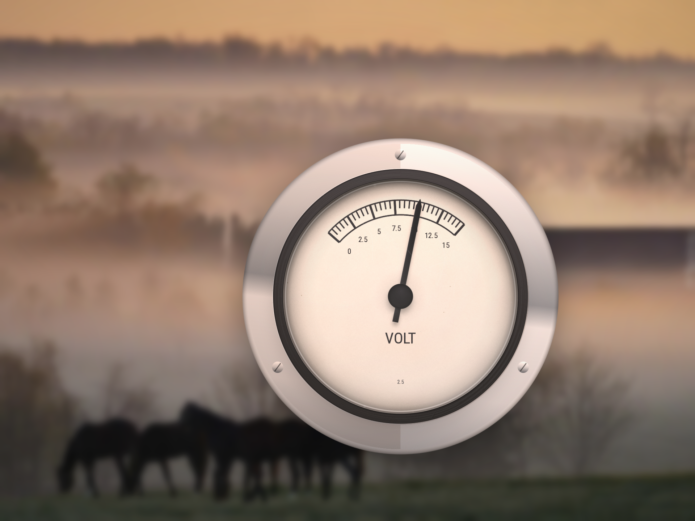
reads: 10
